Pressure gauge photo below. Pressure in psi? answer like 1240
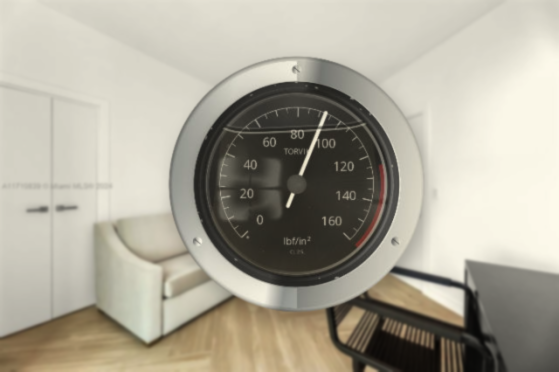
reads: 92.5
